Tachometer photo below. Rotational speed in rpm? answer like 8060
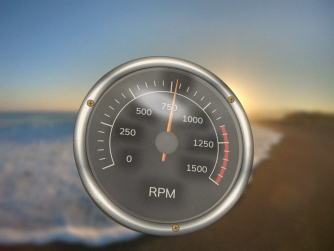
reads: 775
